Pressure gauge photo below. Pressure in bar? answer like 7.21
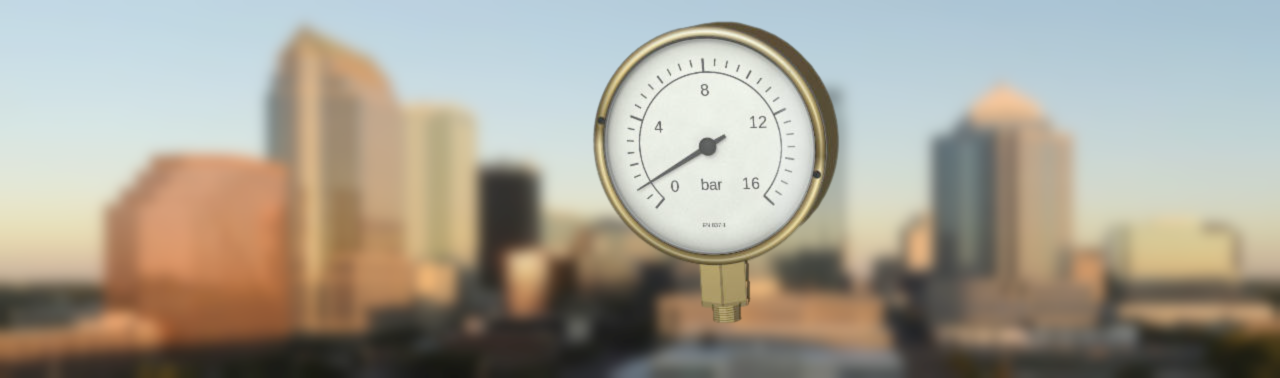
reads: 1
